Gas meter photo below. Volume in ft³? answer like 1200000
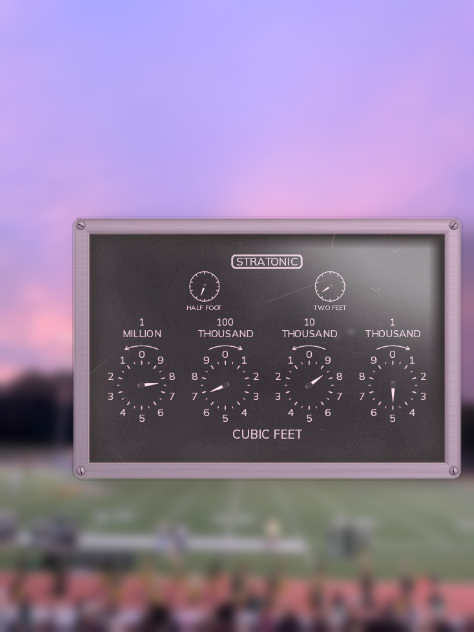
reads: 768500
